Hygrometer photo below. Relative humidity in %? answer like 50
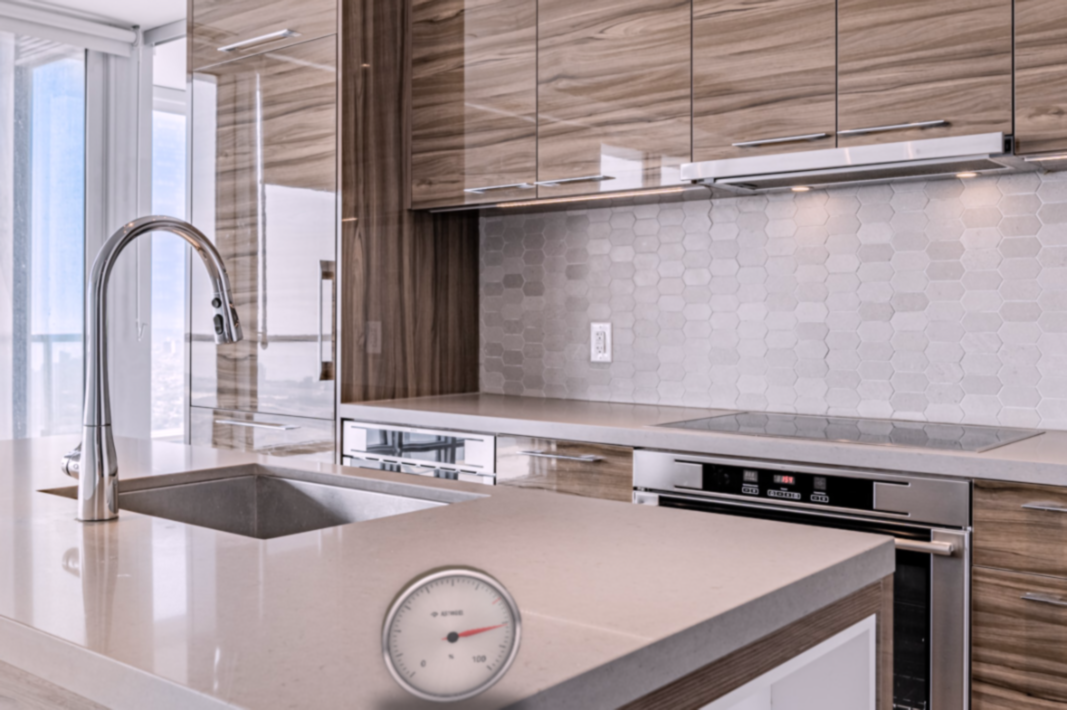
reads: 80
